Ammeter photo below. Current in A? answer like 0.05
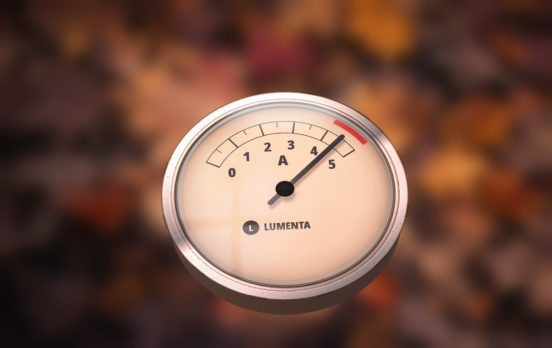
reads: 4.5
